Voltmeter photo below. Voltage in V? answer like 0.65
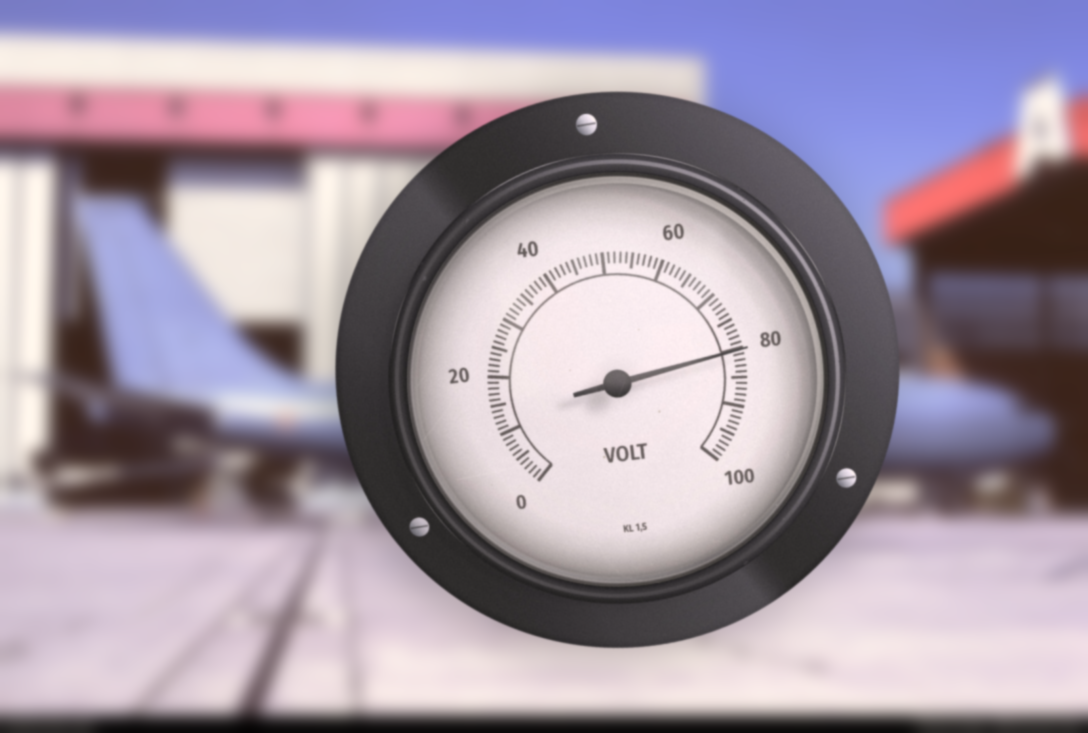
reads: 80
